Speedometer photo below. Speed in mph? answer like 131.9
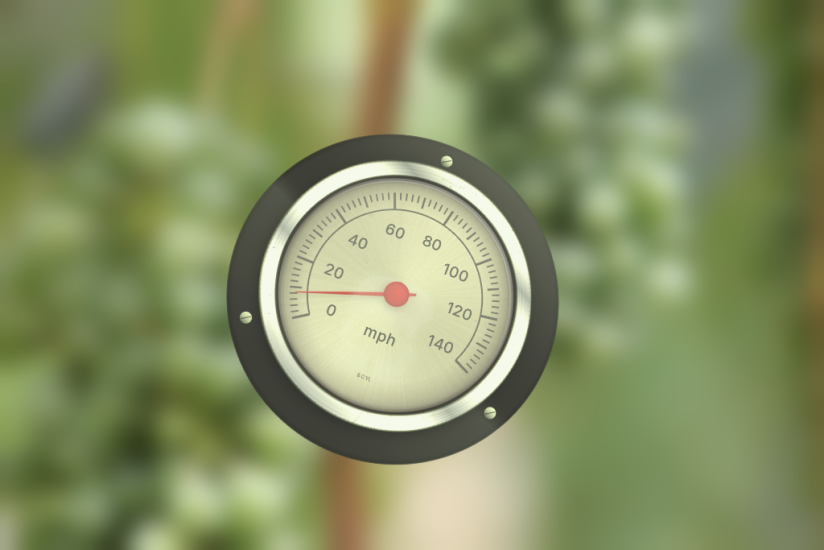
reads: 8
